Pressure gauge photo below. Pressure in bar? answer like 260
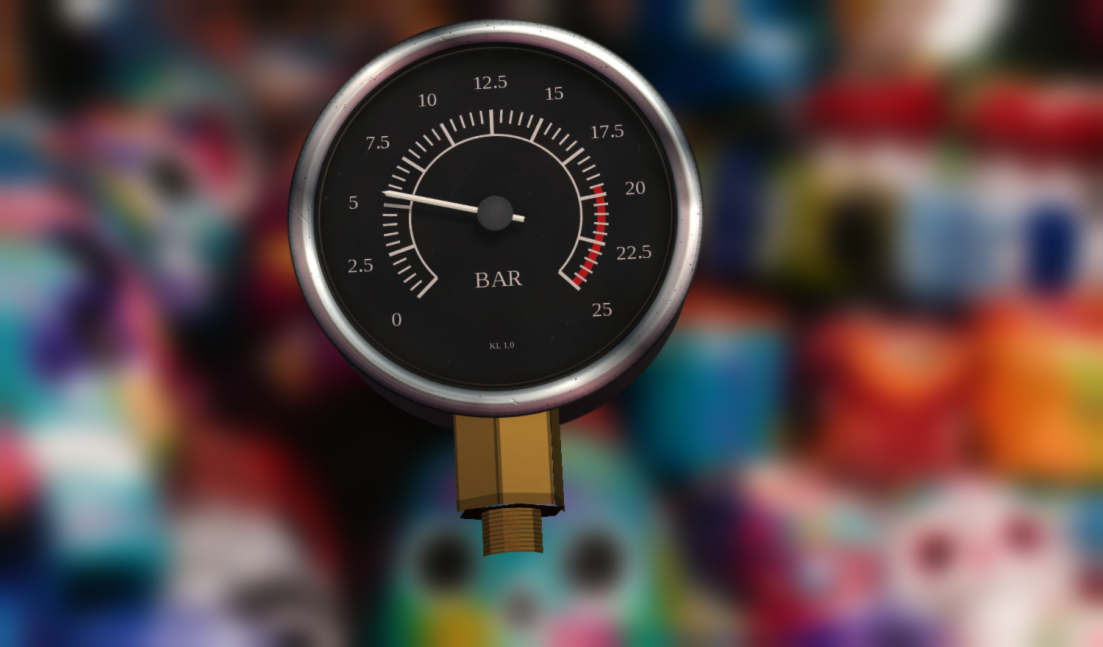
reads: 5.5
